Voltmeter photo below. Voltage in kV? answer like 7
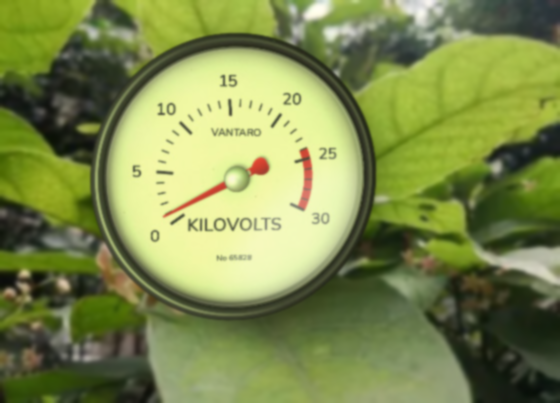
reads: 1
